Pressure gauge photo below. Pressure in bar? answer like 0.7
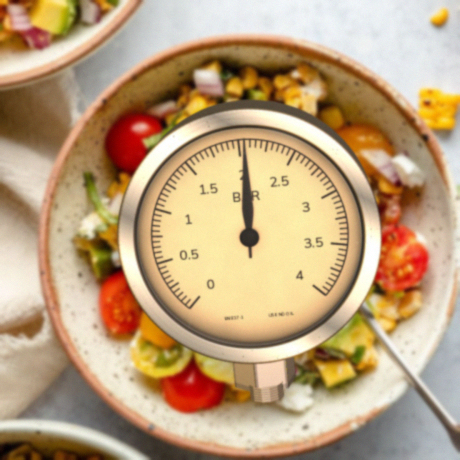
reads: 2.05
